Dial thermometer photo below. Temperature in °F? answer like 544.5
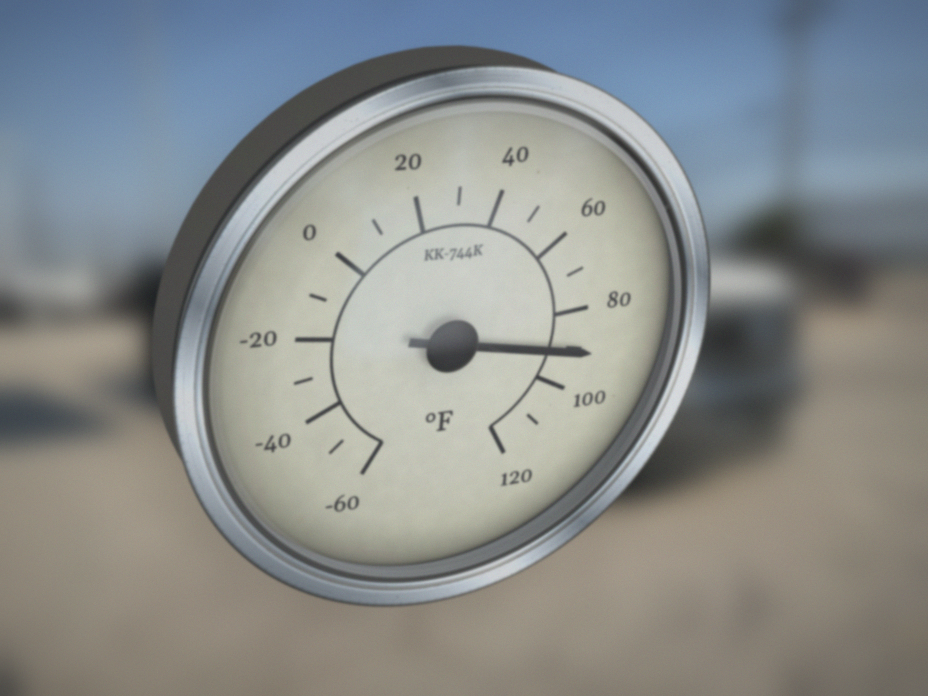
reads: 90
